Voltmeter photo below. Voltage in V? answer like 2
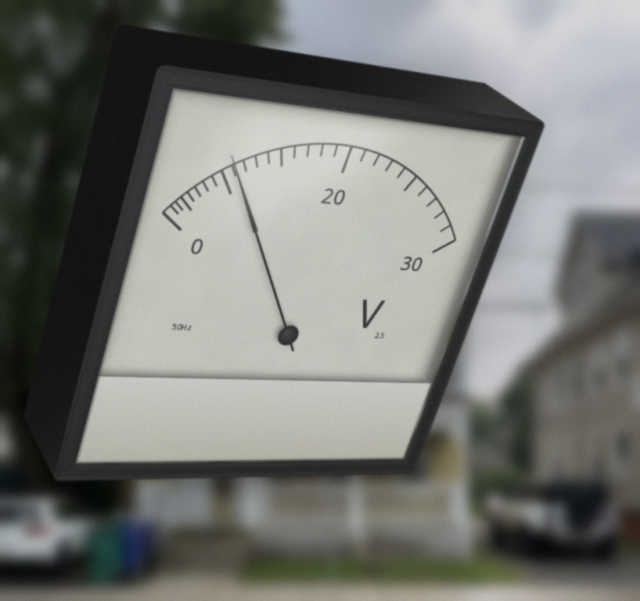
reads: 11
